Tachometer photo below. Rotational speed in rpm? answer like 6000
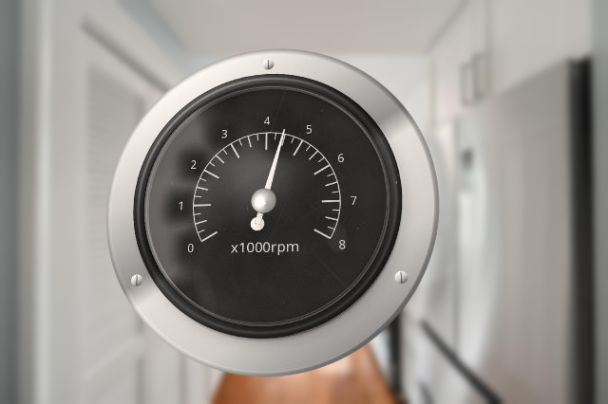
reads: 4500
